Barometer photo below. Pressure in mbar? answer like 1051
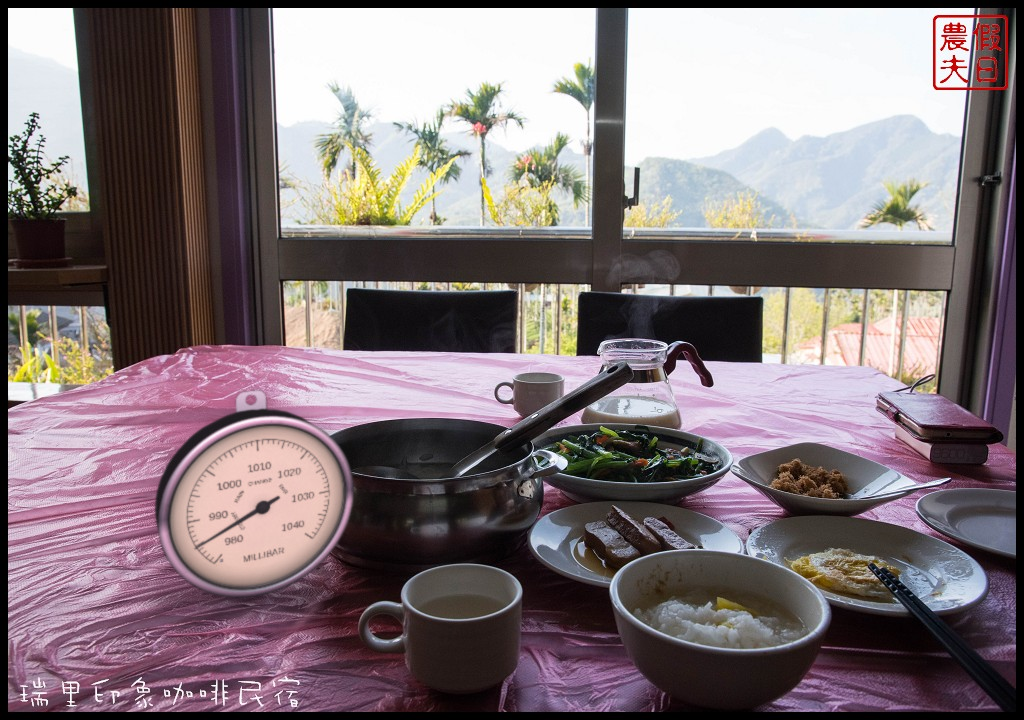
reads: 985
